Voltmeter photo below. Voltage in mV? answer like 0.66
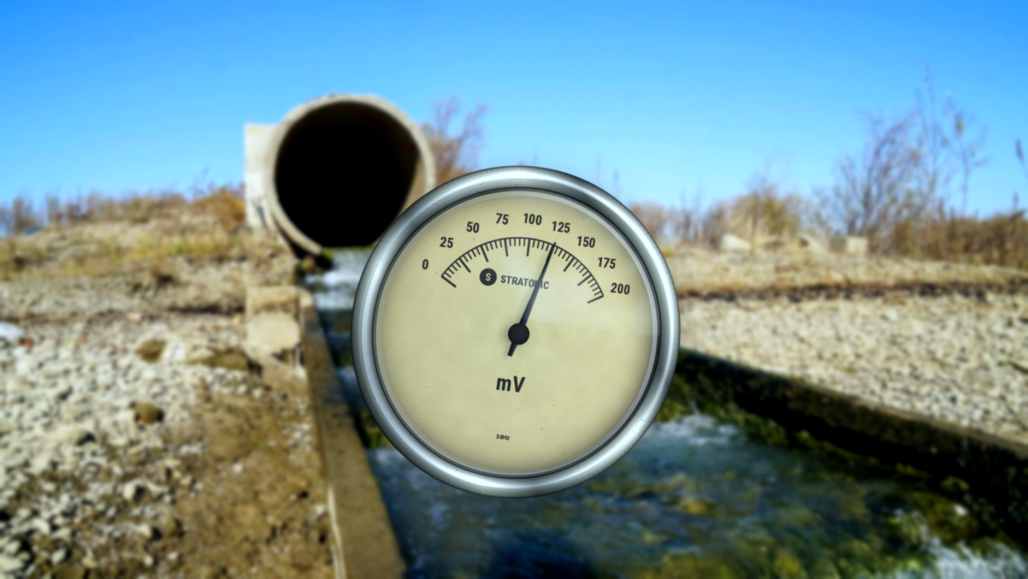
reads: 125
